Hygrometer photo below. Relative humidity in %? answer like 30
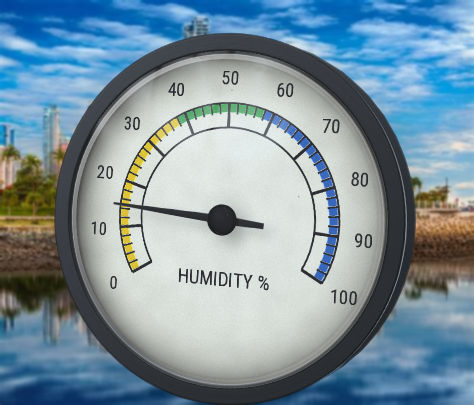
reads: 15
